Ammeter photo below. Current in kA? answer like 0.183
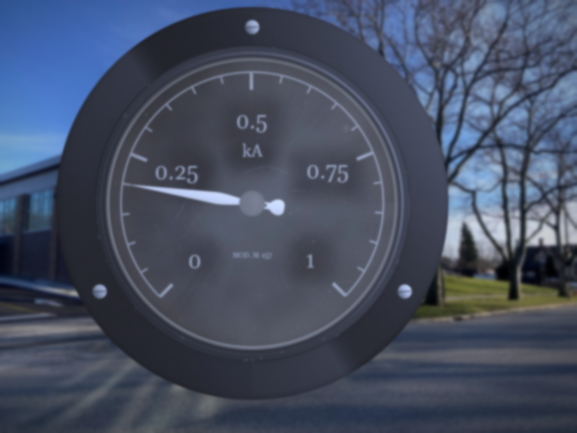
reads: 0.2
